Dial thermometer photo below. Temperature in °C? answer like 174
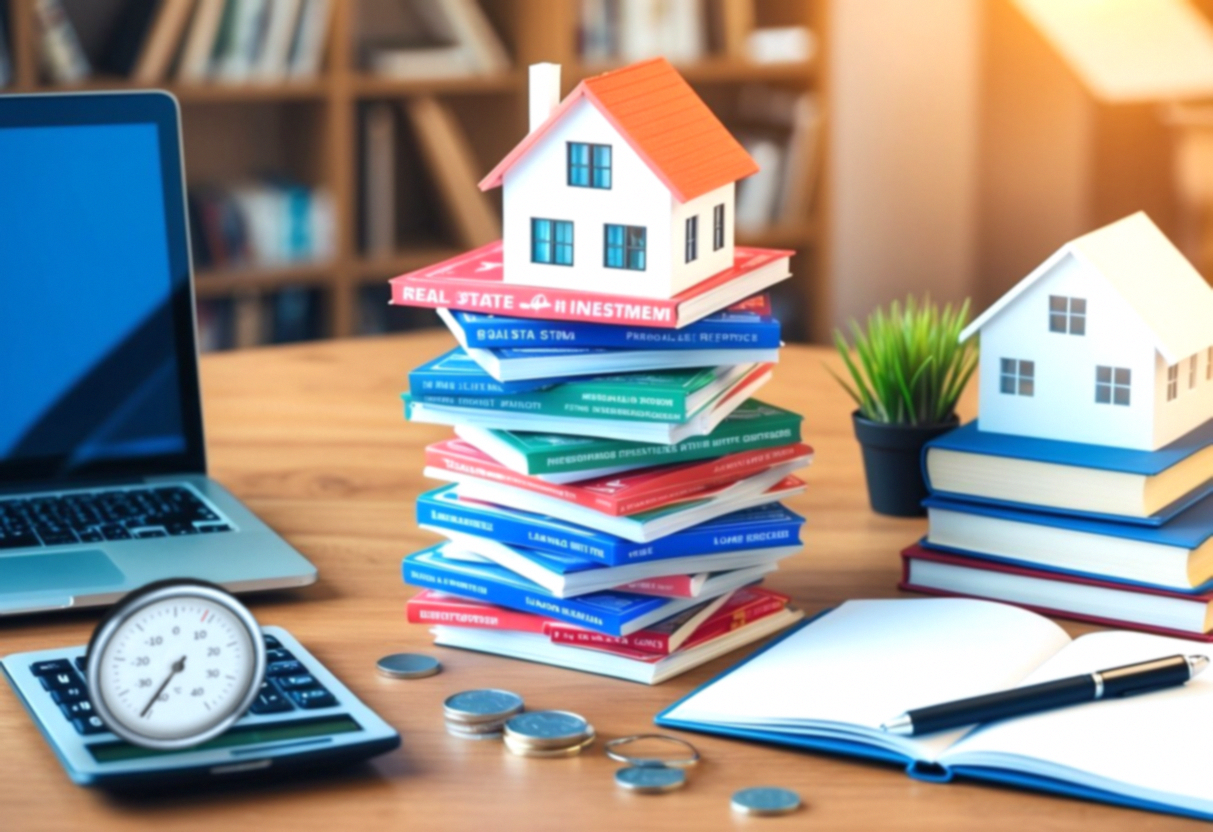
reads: -38
